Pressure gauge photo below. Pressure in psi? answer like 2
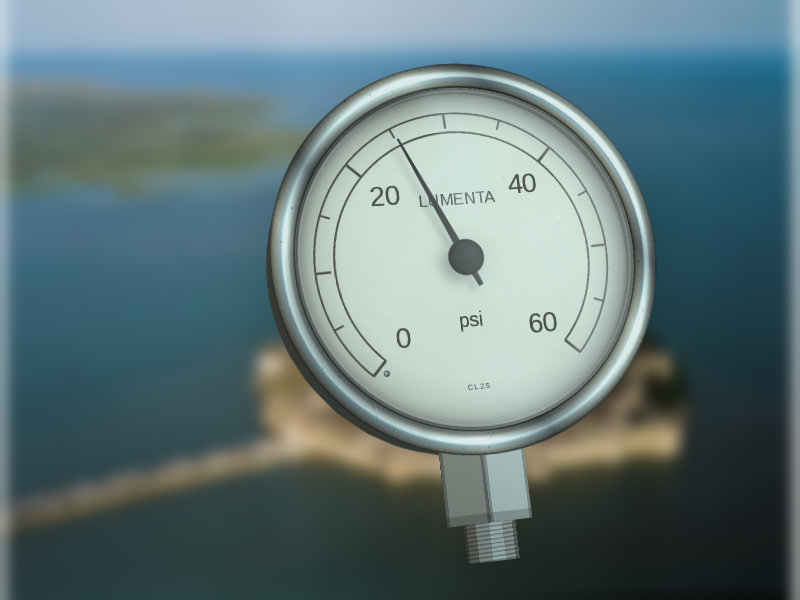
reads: 25
